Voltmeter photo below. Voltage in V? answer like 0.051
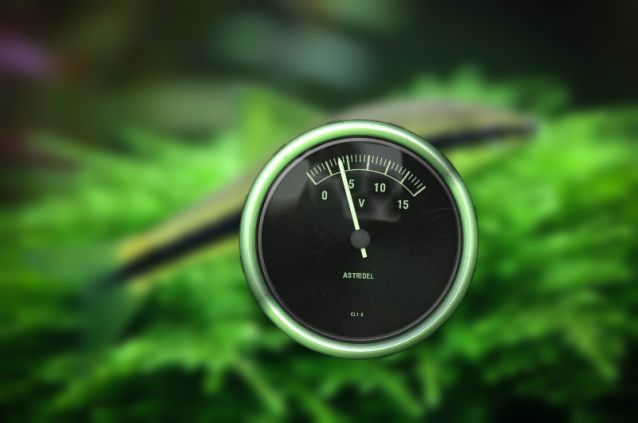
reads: 4
